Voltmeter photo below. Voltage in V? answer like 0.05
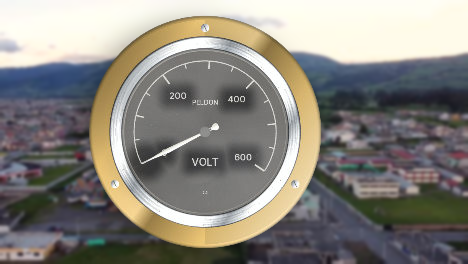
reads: 0
